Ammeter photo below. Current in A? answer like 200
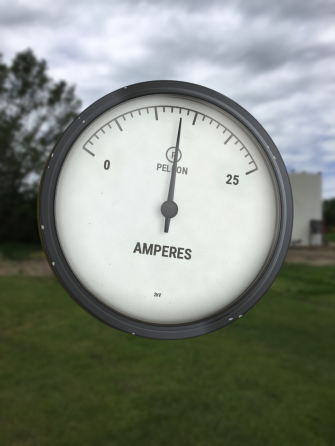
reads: 13
